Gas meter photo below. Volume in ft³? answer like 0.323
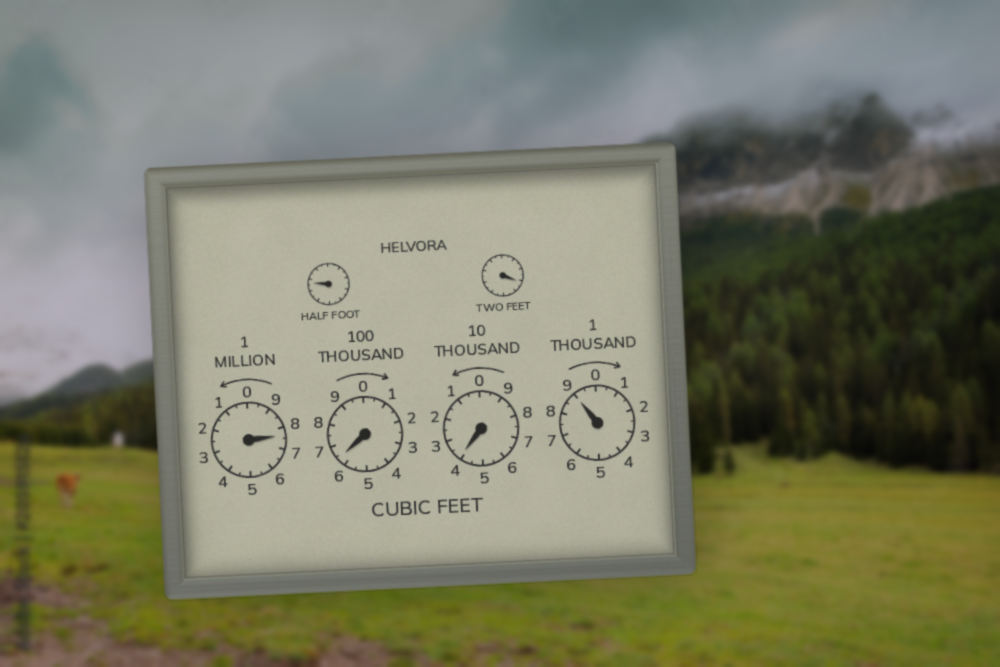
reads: 763900
